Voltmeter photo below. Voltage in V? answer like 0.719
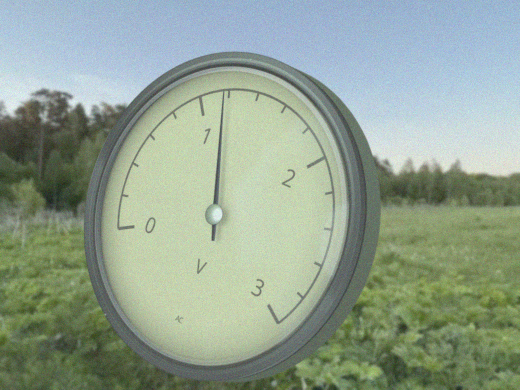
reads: 1.2
